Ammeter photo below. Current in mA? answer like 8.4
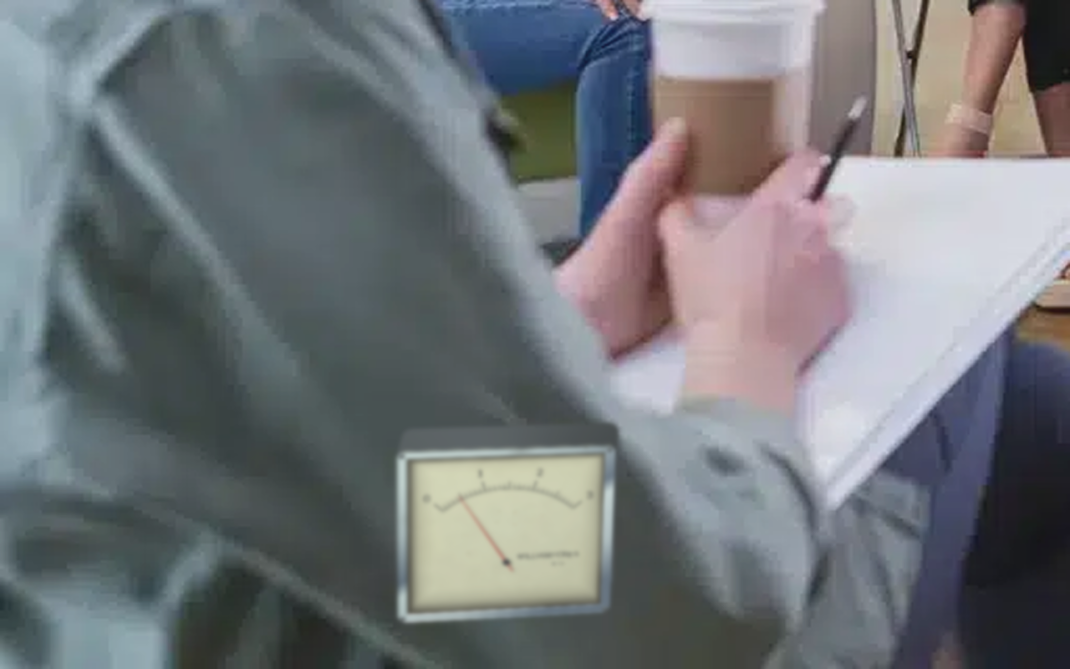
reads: 0.5
